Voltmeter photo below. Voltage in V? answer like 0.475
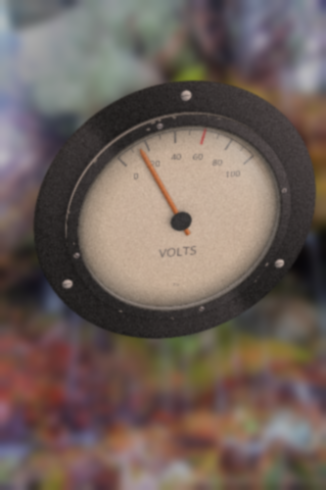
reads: 15
